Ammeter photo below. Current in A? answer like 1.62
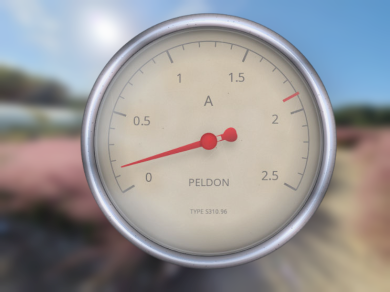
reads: 0.15
